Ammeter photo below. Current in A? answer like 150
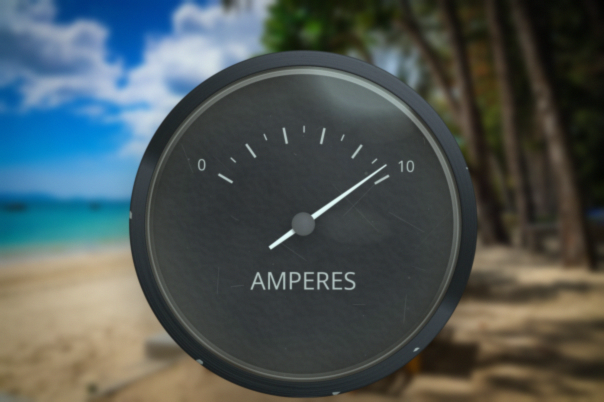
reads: 9.5
